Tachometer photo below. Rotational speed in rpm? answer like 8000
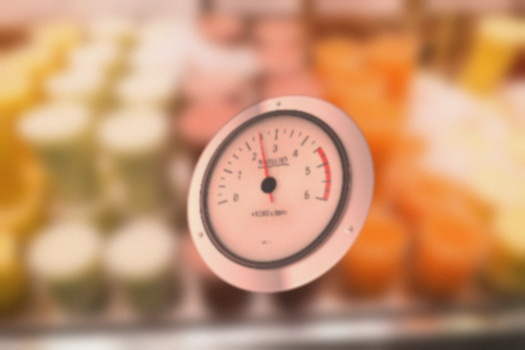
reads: 2500
